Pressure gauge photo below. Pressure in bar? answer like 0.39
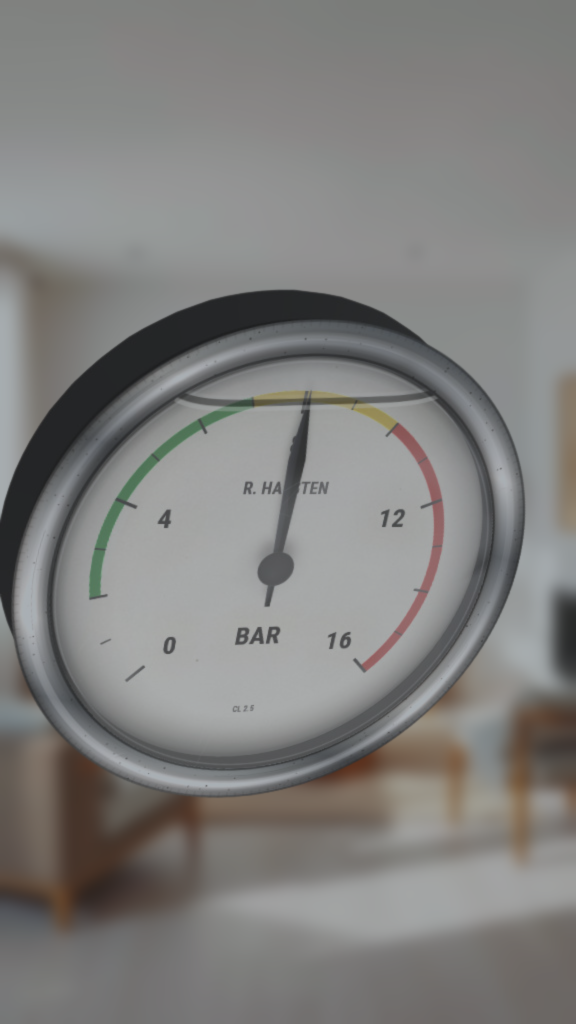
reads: 8
